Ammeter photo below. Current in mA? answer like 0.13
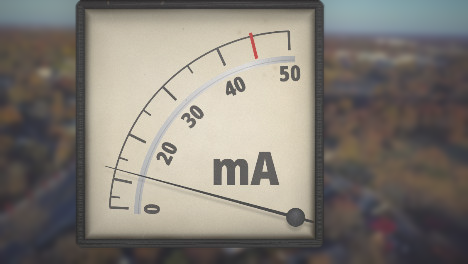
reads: 12.5
